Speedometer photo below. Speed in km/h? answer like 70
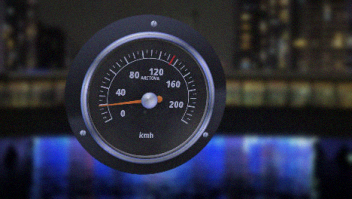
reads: 20
